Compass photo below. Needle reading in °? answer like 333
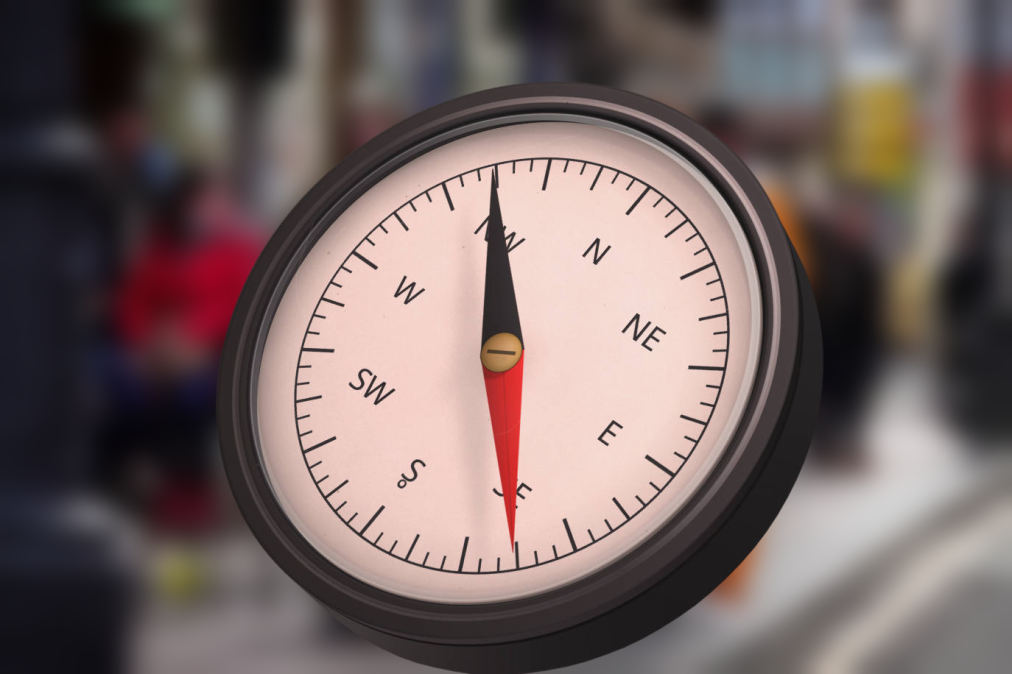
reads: 135
